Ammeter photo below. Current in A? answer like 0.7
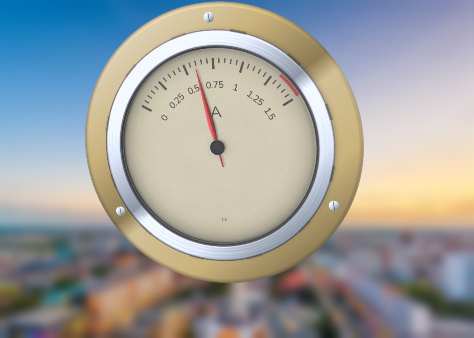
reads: 0.6
